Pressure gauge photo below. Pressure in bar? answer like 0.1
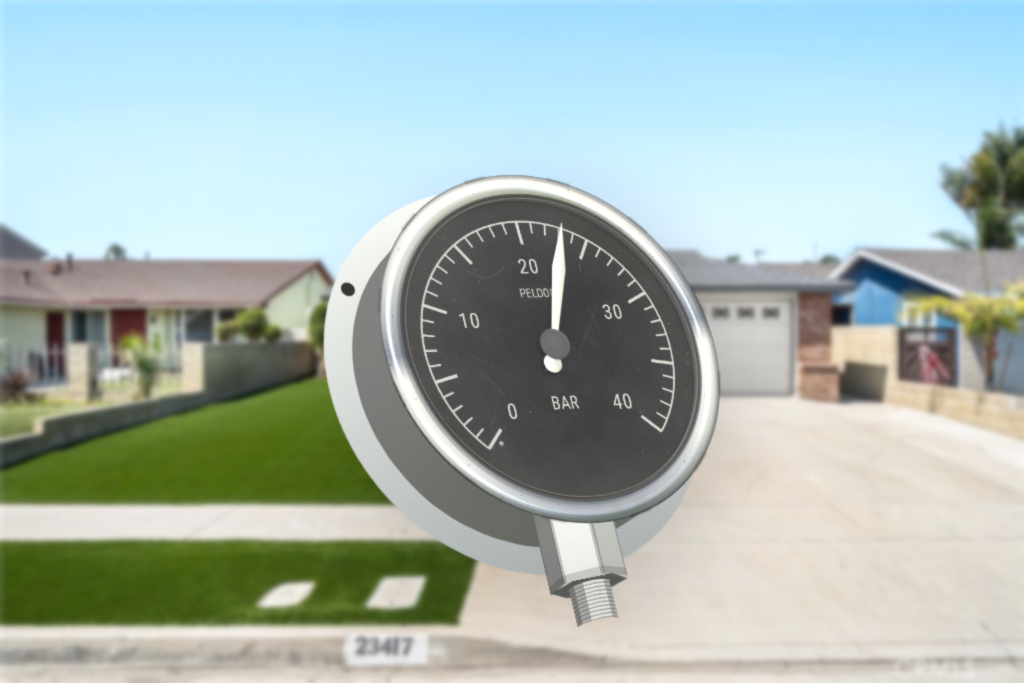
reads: 23
